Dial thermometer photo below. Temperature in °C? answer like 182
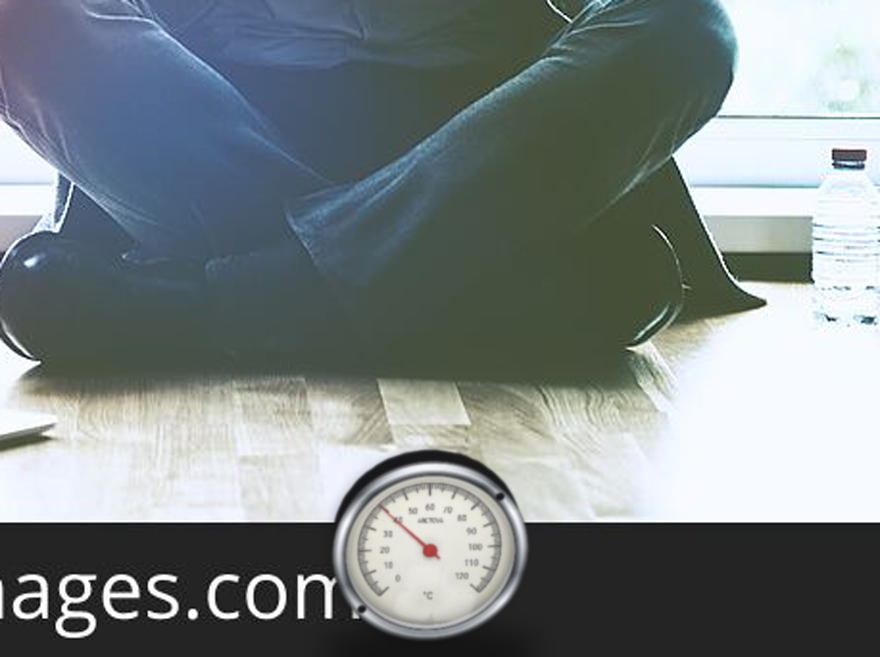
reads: 40
